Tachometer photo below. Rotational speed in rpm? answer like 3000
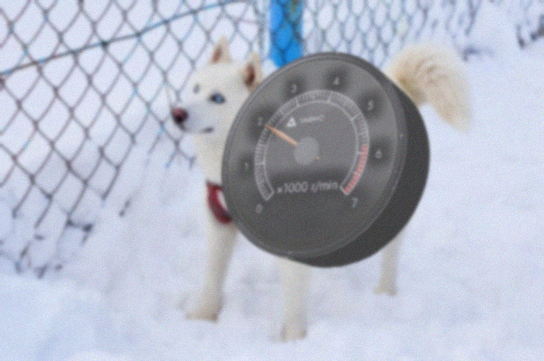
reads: 2000
